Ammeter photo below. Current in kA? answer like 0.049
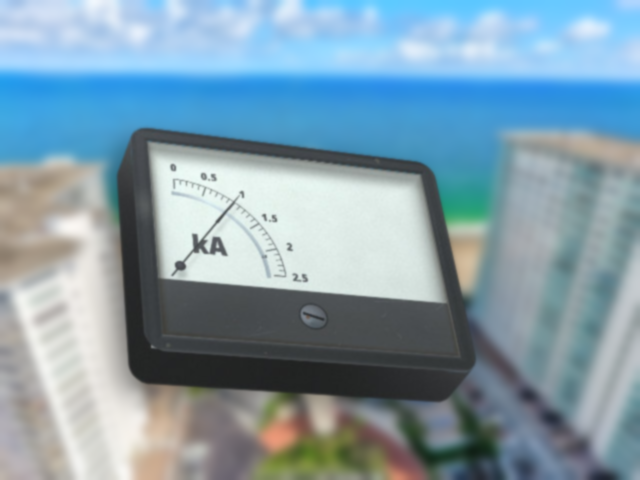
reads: 1
